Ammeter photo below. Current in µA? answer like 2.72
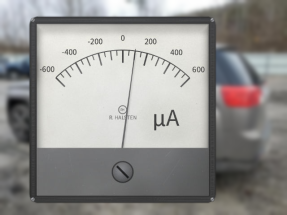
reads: 100
